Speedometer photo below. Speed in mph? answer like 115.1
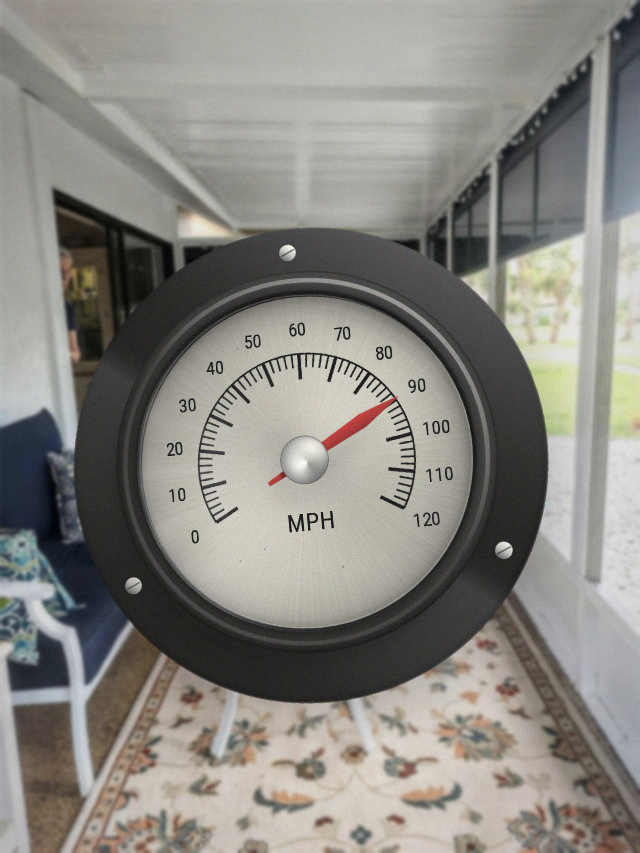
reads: 90
